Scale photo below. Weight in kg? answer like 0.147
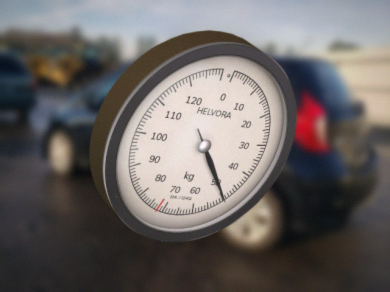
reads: 50
